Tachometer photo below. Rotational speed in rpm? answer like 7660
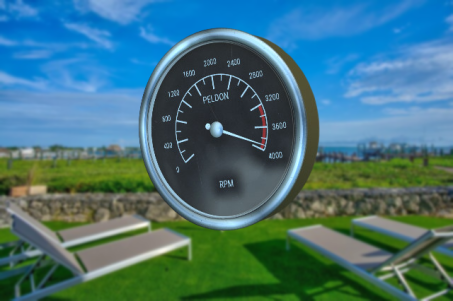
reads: 3900
